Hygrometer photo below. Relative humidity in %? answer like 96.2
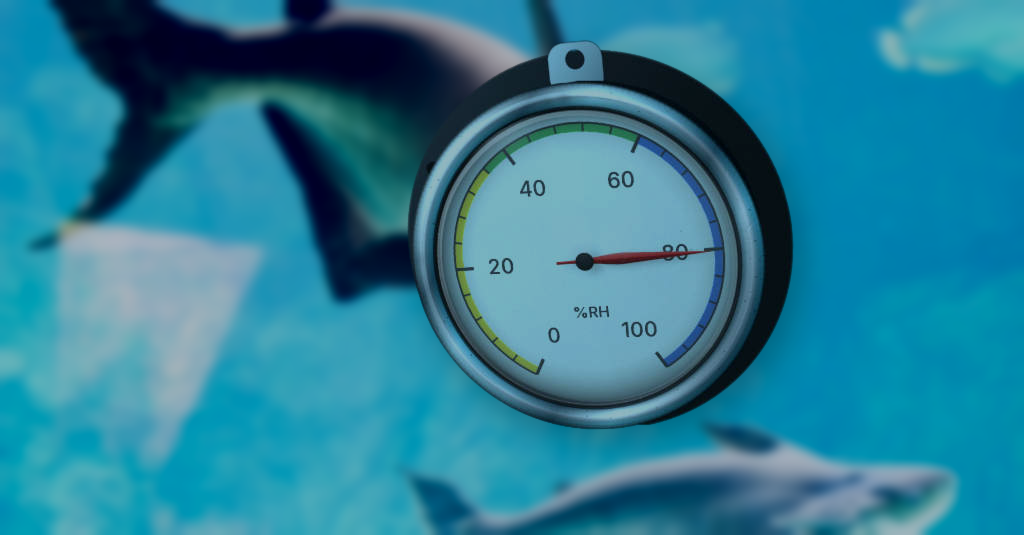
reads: 80
